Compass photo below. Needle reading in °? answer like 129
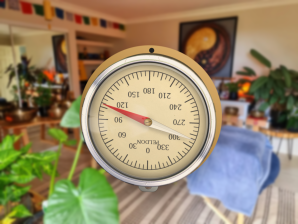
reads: 110
